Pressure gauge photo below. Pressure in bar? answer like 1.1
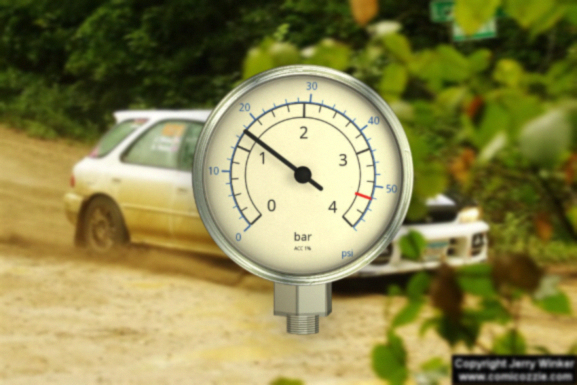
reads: 1.2
